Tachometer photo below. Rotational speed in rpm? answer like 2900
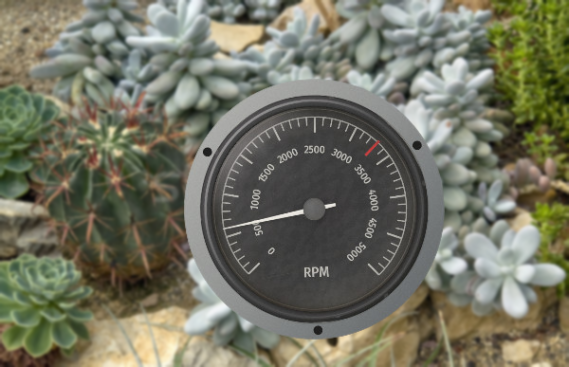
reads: 600
